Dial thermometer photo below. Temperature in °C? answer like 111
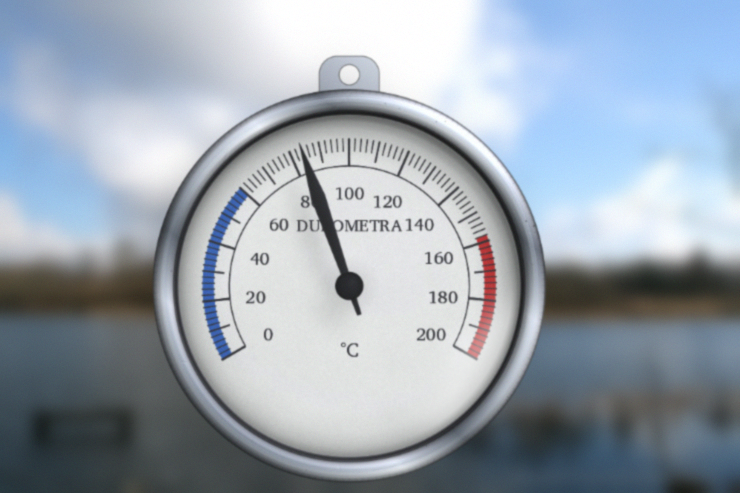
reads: 84
